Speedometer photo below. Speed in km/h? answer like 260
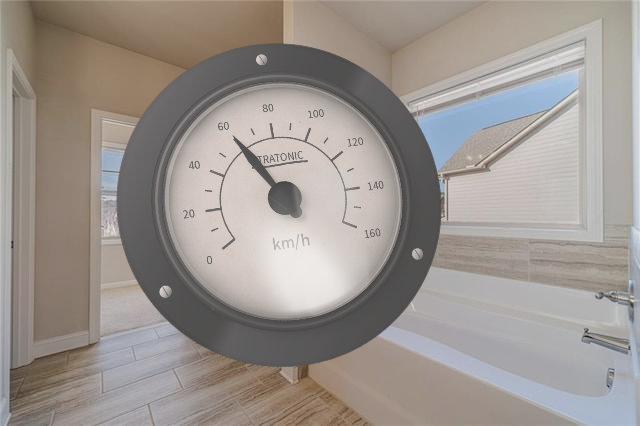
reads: 60
